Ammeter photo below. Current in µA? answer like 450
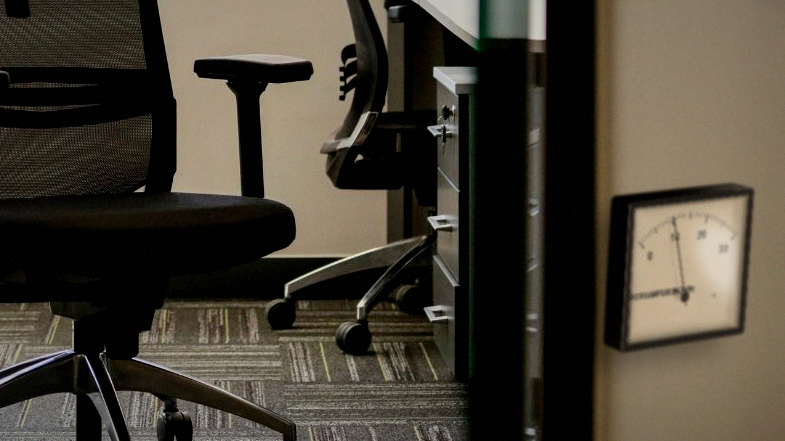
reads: 10
